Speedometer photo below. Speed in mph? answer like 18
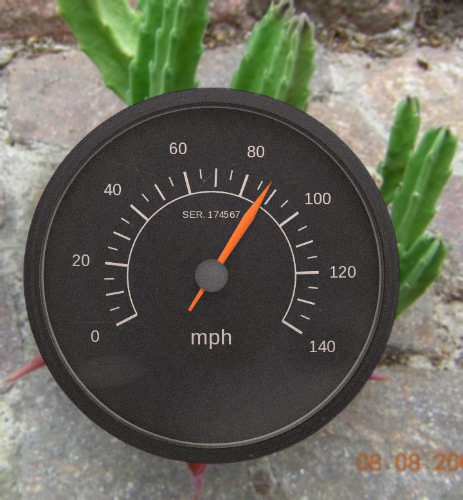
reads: 87.5
